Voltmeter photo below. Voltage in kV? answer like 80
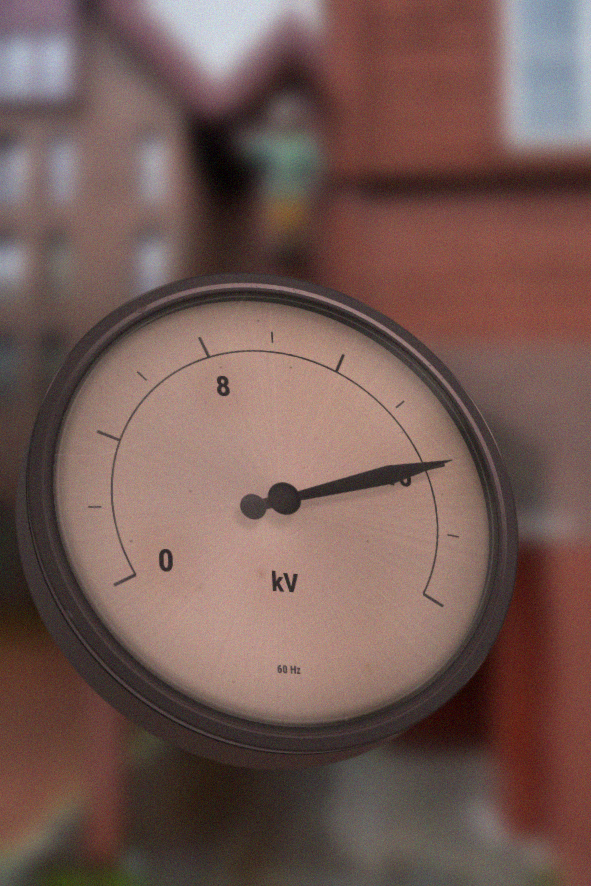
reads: 16
